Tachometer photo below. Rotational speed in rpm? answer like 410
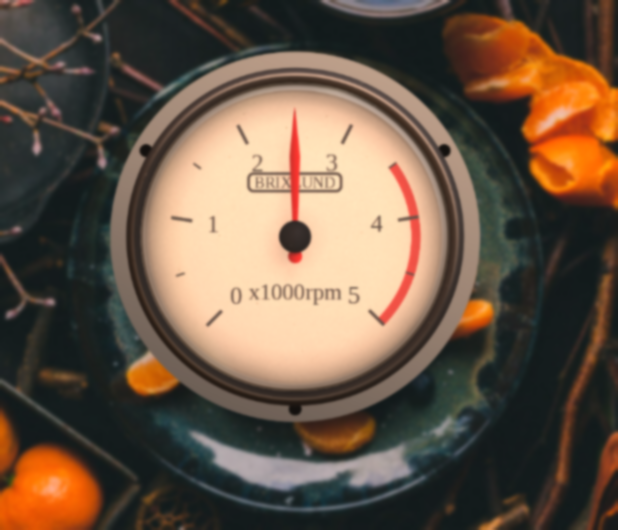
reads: 2500
